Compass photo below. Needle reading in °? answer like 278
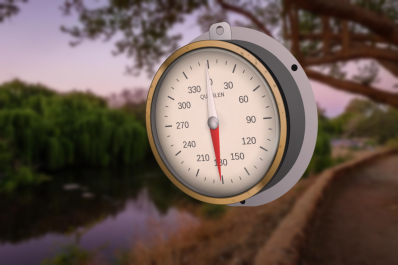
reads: 180
